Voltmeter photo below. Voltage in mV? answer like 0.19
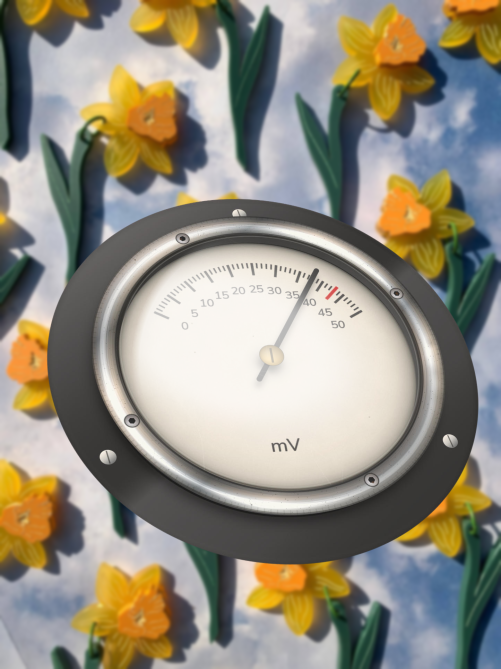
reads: 38
